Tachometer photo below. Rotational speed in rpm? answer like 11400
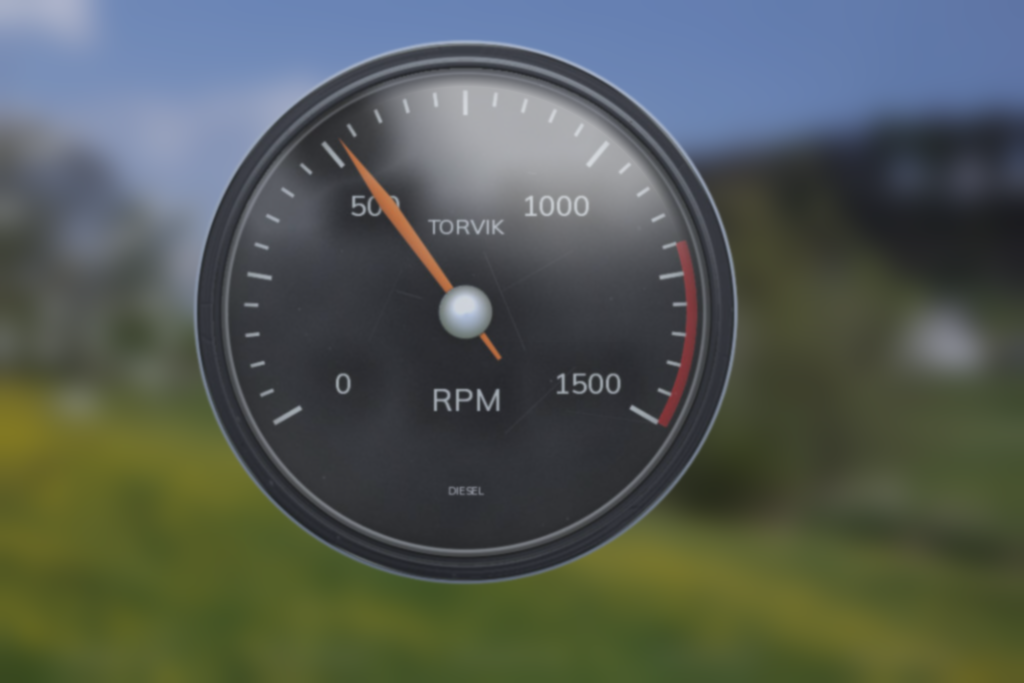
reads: 525
